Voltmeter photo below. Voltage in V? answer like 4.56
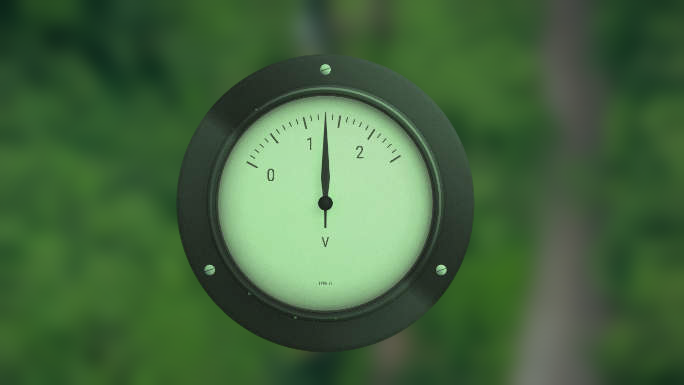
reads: 1.3
